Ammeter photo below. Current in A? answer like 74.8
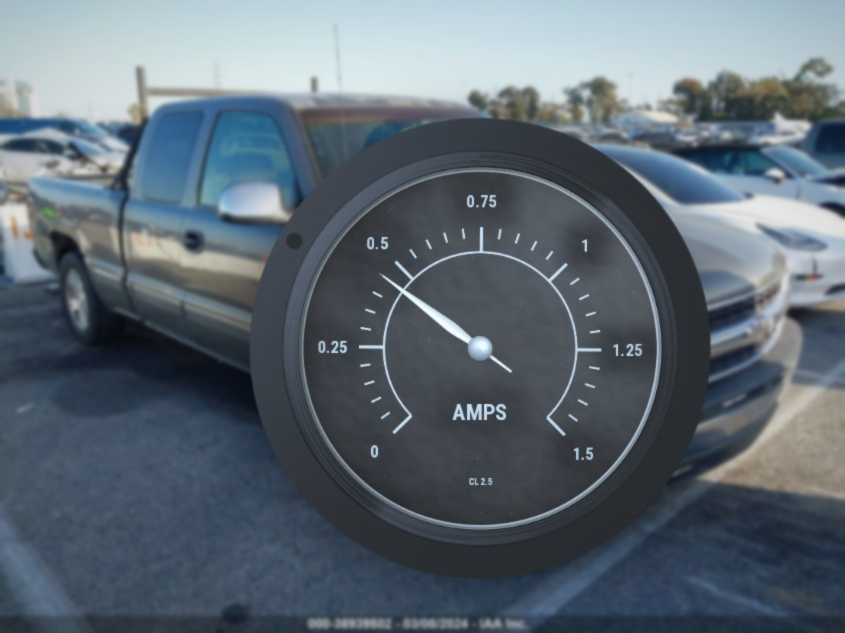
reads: 0.45
